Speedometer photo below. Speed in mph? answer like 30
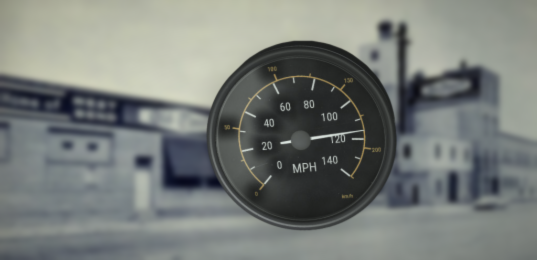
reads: 115
